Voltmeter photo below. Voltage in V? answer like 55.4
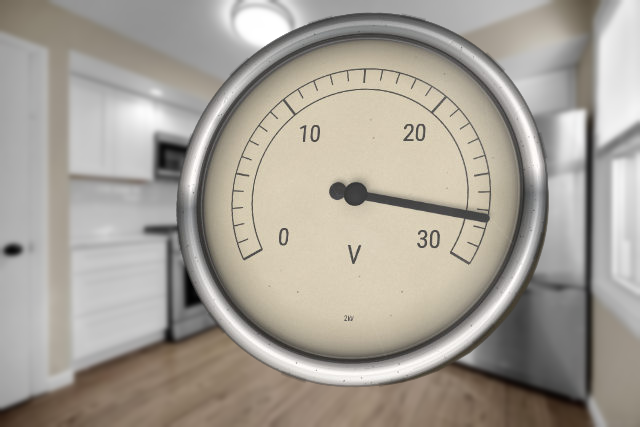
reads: 27.5
